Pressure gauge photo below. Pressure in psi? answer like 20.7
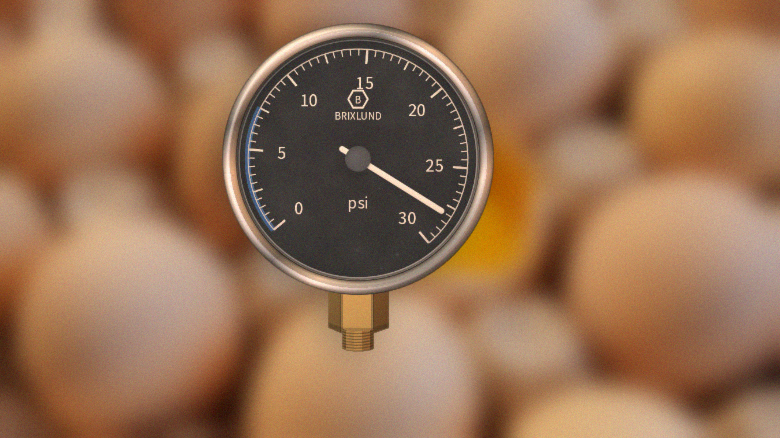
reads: 28
